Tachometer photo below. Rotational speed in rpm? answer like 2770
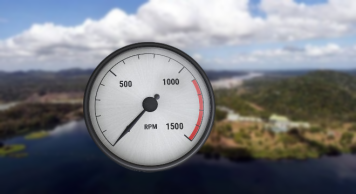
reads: 0
